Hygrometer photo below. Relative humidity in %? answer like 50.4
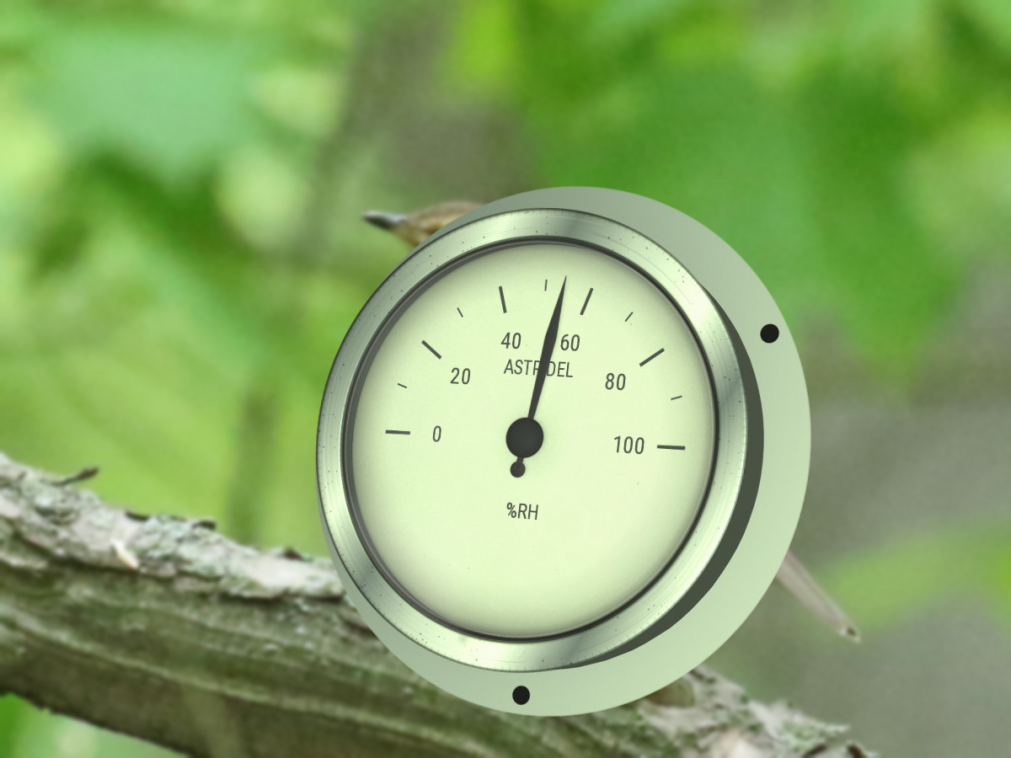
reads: 55
